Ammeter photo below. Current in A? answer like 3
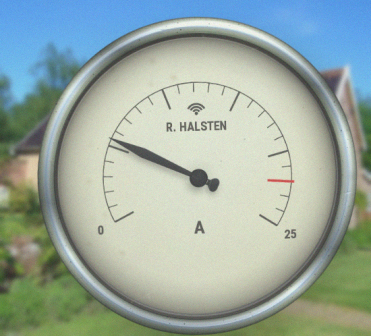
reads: 5.5
